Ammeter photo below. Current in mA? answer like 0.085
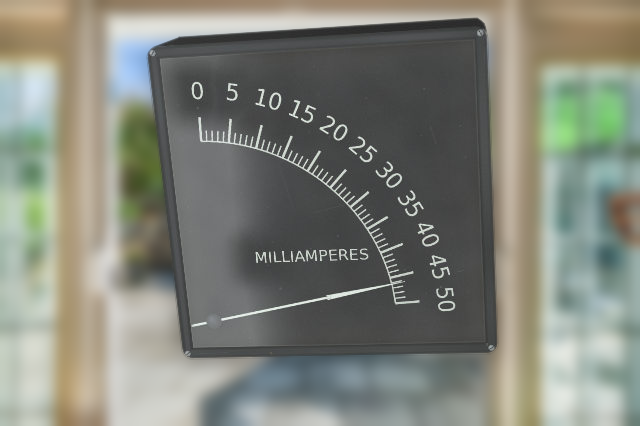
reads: 46
